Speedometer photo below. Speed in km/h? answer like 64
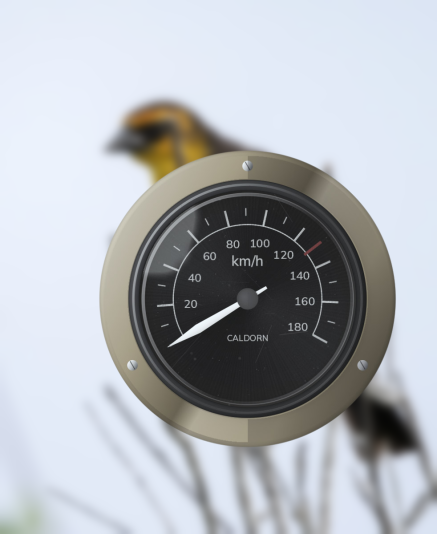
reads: 0
